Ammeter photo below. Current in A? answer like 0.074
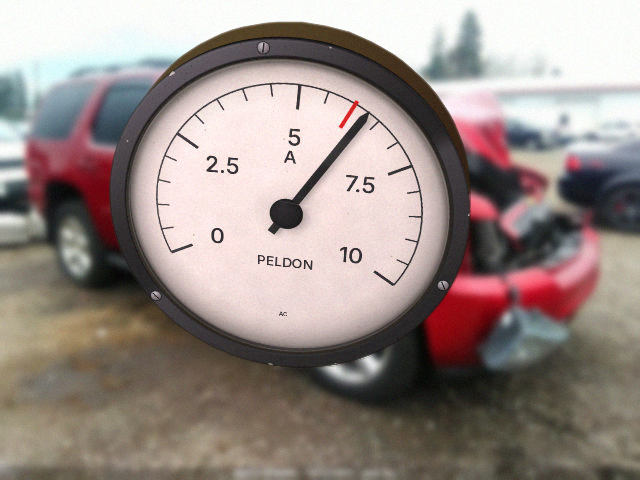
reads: 6.25
